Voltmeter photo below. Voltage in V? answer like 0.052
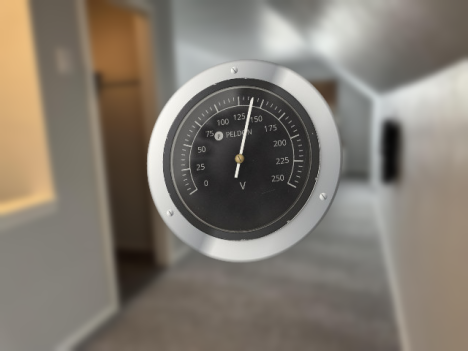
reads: 140
